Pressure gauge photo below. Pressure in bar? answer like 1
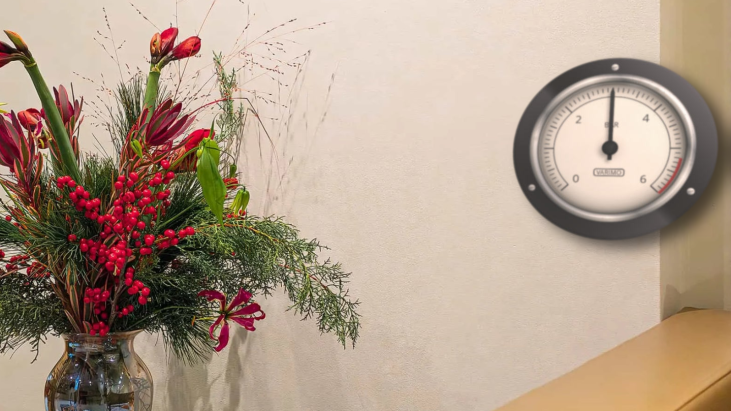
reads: 3
